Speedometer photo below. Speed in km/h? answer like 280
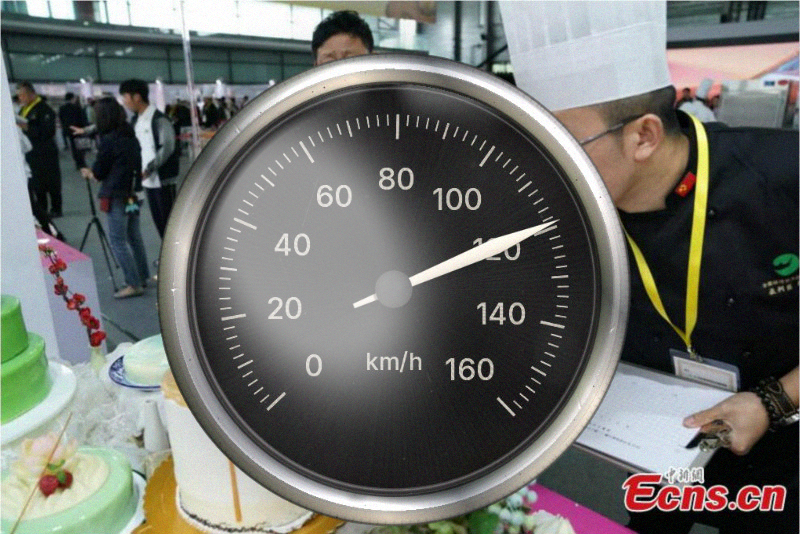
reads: 119
